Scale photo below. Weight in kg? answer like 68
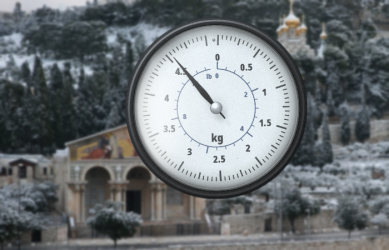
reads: 4.55
